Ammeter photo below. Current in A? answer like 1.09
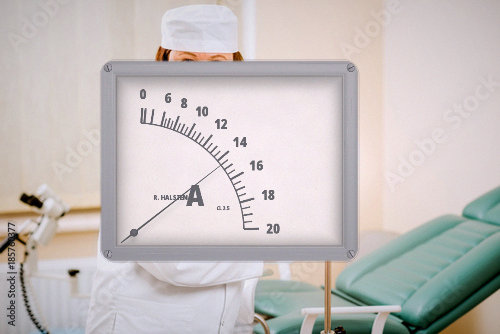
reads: 14.5
